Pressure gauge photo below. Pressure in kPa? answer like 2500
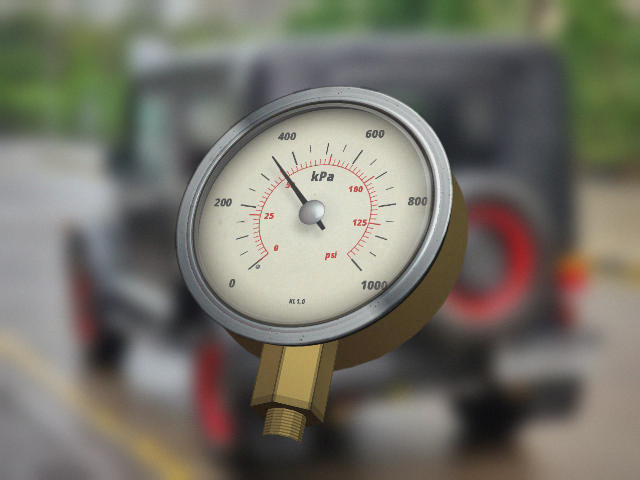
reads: 350
